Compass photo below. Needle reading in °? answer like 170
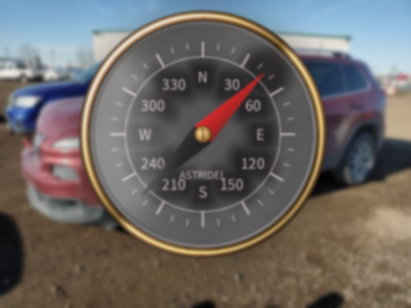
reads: 45
